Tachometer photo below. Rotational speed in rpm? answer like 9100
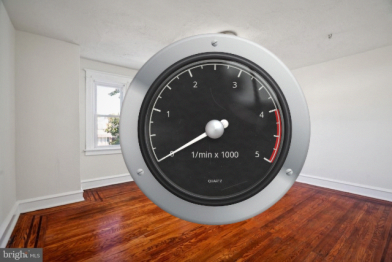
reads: 0
